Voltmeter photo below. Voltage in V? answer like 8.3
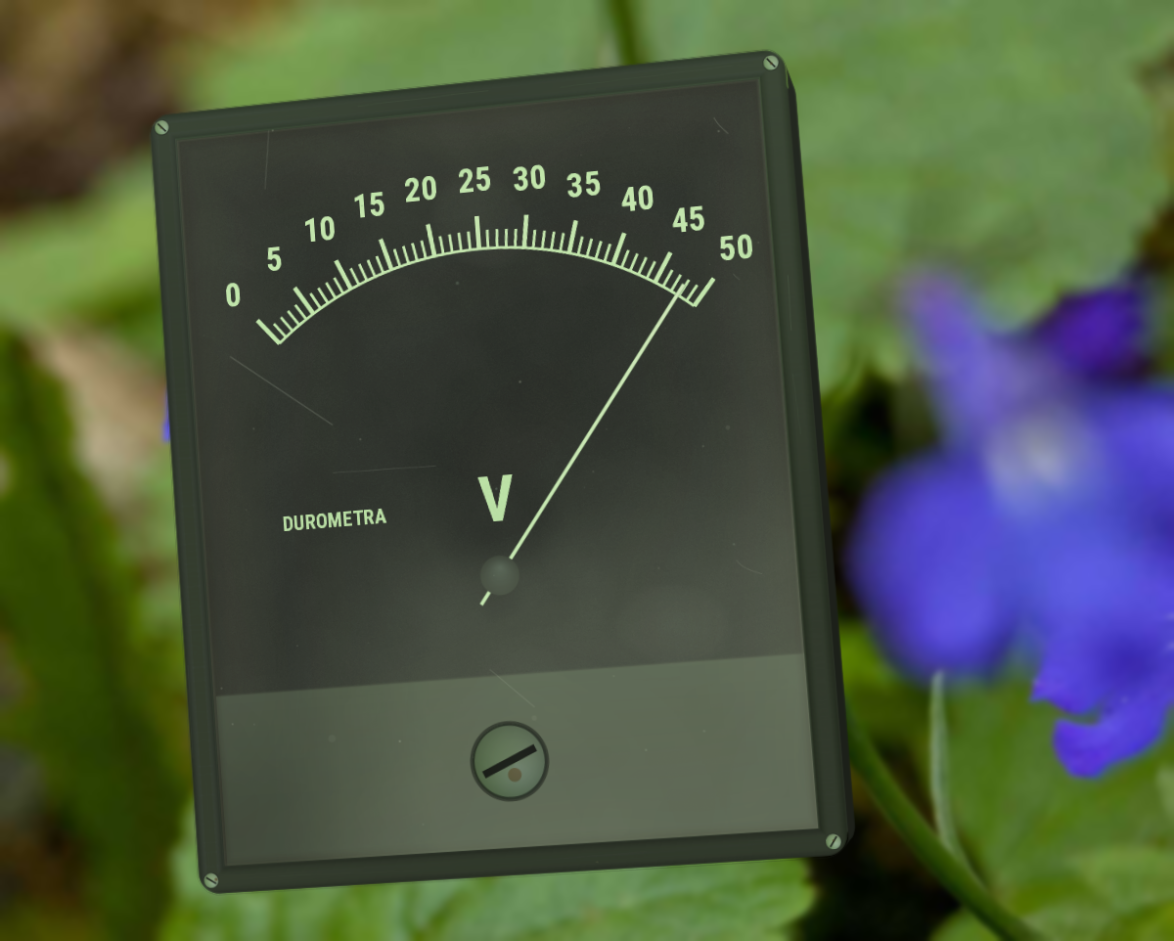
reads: 48
